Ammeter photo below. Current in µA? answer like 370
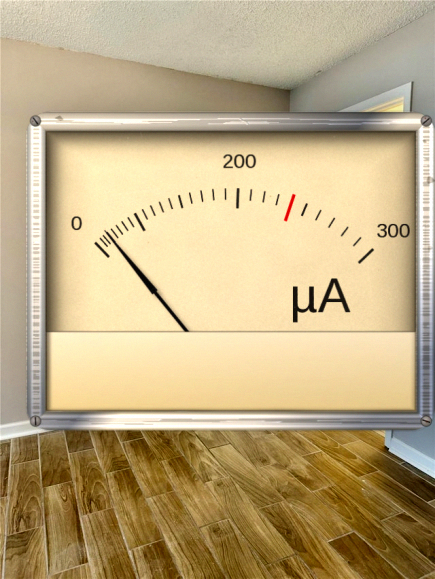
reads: 50
